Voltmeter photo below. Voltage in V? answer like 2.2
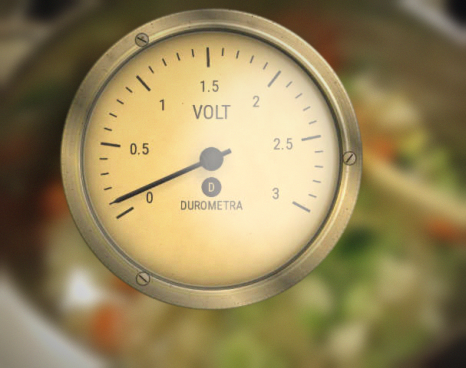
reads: 0.1
